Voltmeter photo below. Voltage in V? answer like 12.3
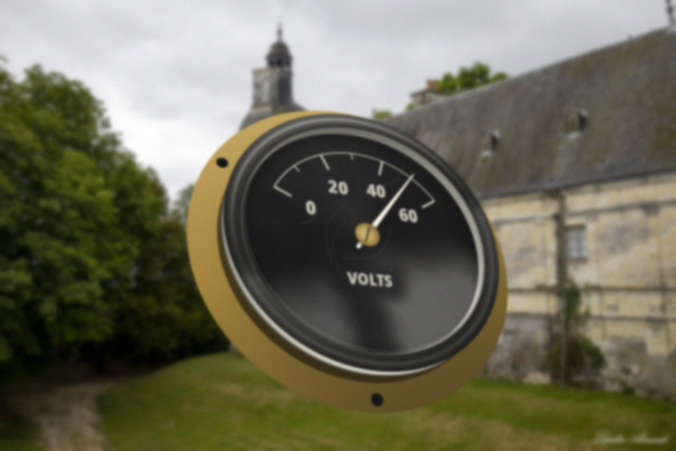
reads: 50
